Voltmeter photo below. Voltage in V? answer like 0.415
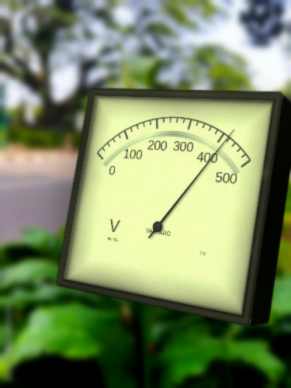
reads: 420
